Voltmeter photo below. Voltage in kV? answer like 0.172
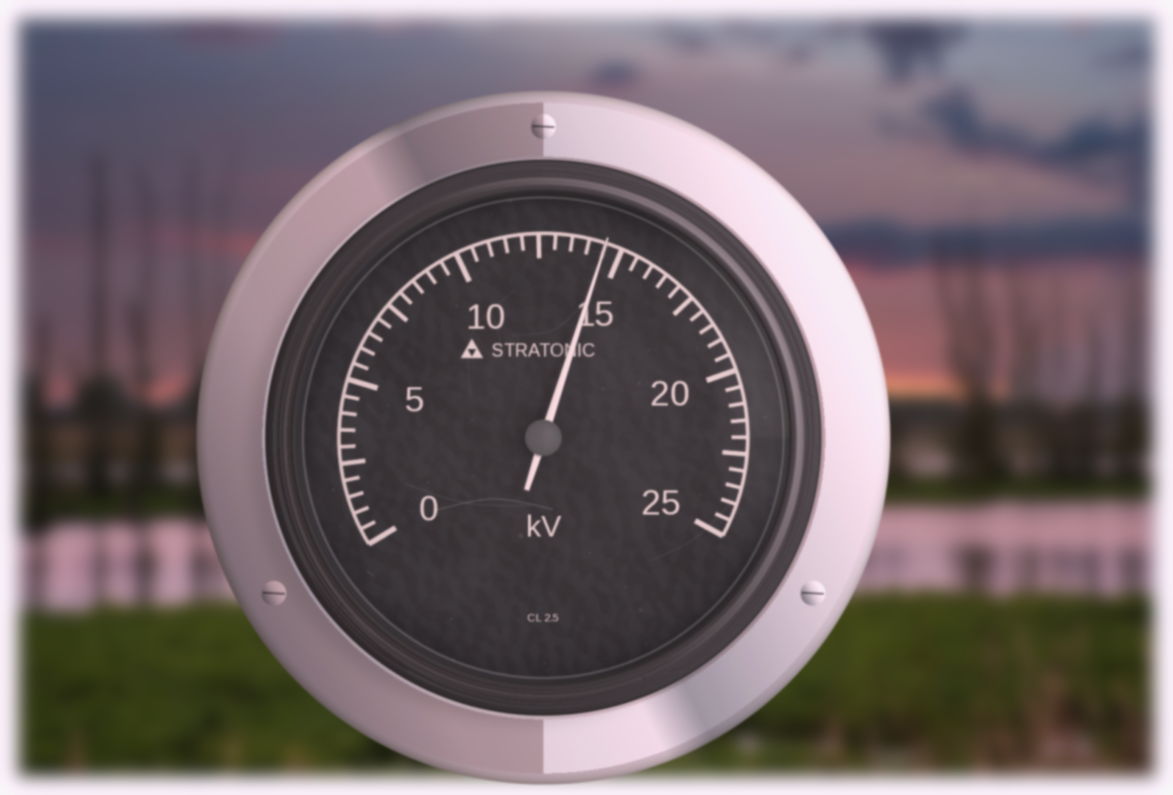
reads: 14.5
